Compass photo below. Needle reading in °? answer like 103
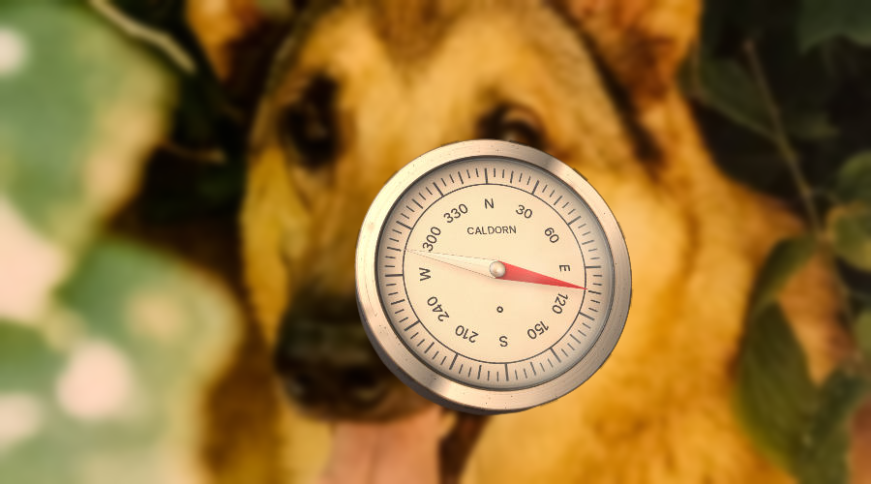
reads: 105
